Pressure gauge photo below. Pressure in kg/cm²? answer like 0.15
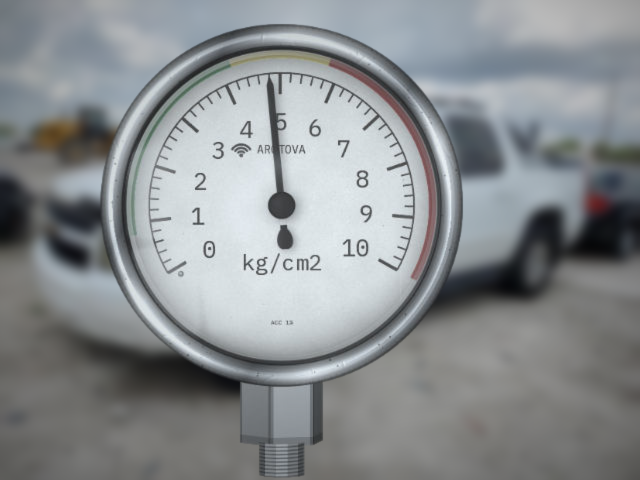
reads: 4.8
